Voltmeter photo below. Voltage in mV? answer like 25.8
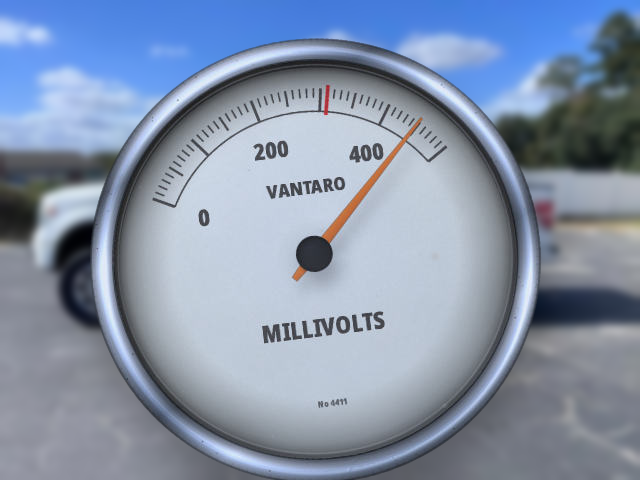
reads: 450
